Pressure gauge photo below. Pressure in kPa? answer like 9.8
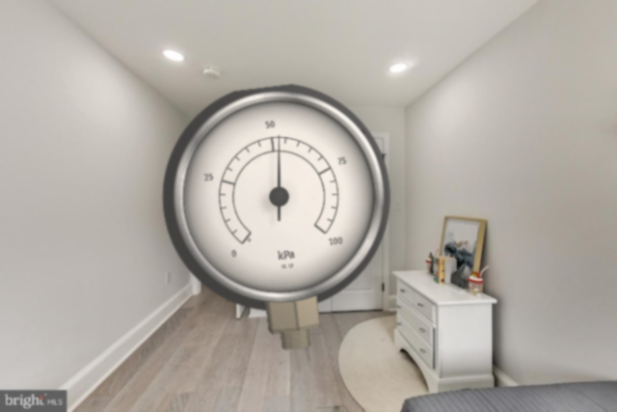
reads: 52.5
